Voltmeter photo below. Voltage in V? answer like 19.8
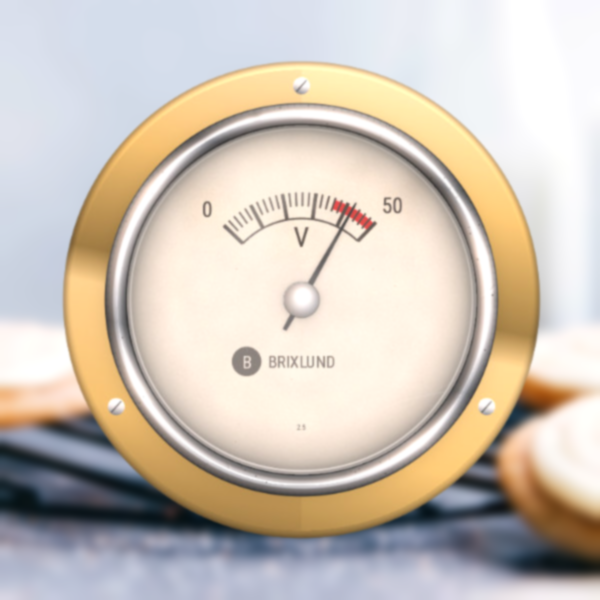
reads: 42
